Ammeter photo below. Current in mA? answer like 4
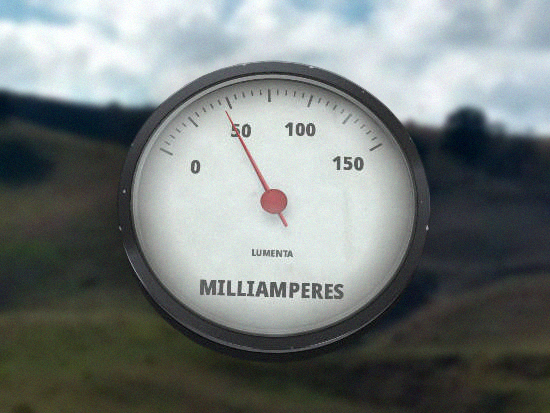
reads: 45
